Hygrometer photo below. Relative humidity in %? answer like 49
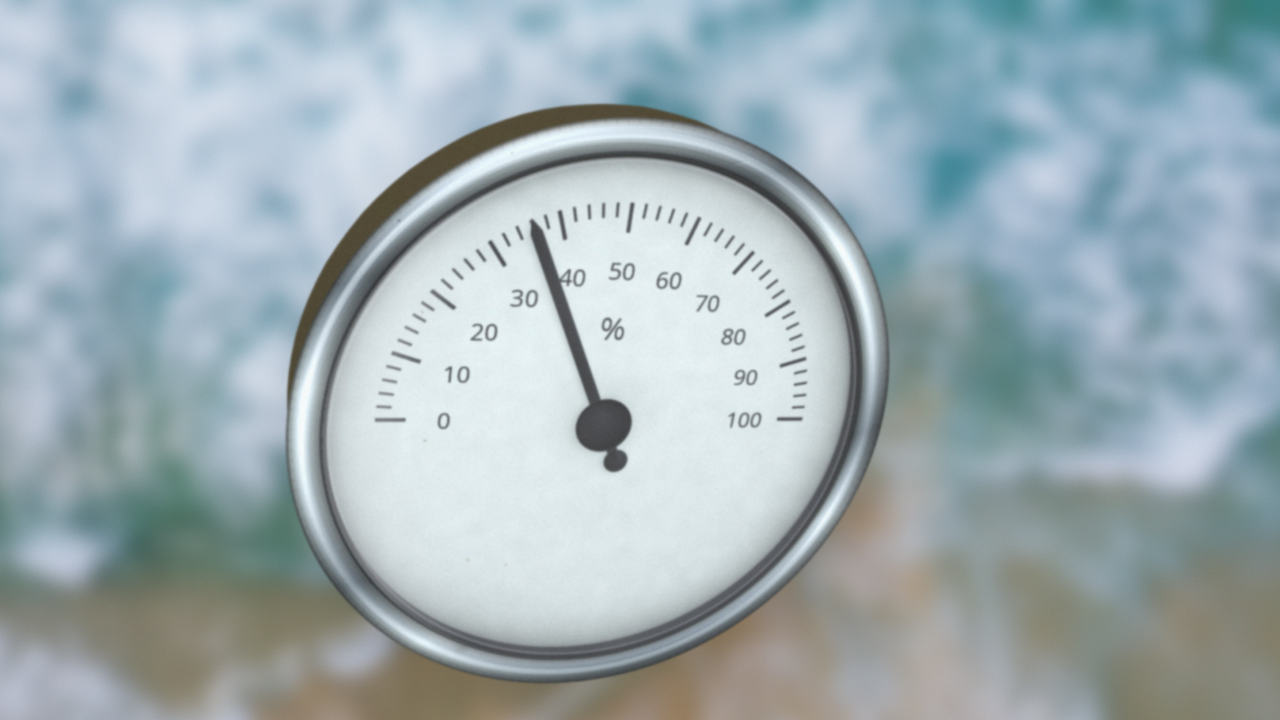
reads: 36
